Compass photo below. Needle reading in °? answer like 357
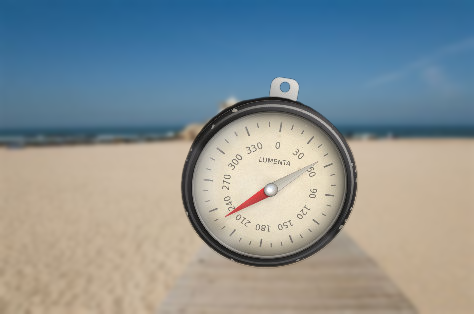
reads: 230
